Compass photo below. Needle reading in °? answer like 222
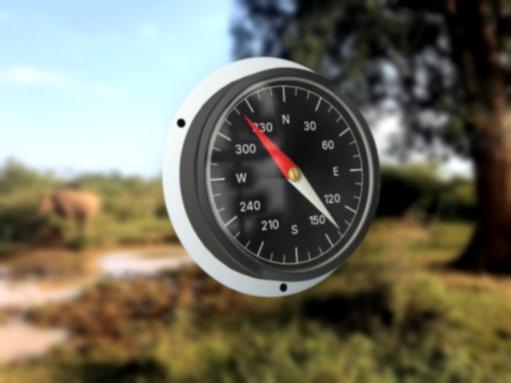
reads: 320
